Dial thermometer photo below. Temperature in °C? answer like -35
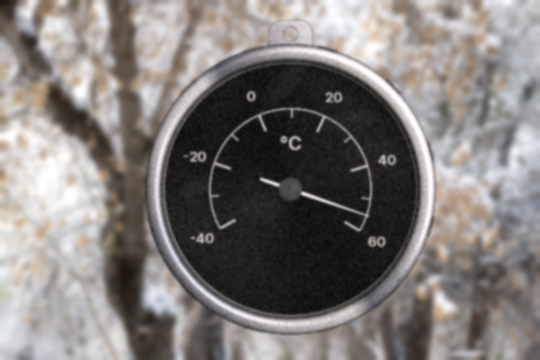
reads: 55
